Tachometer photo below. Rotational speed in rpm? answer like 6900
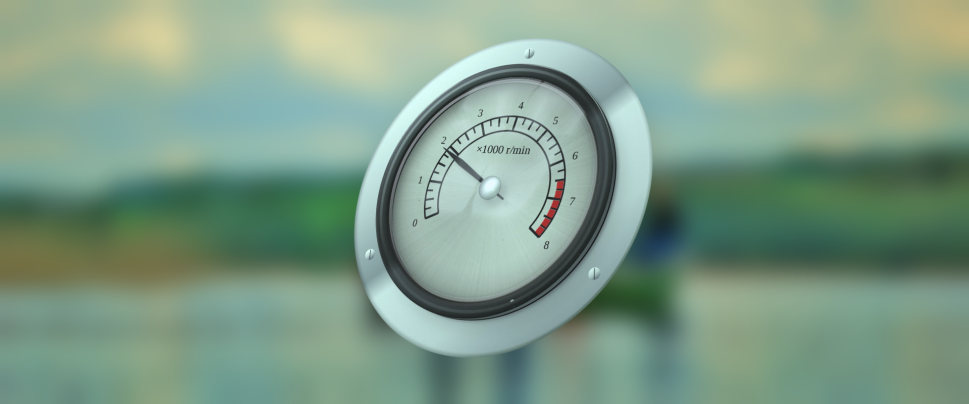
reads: 1875
